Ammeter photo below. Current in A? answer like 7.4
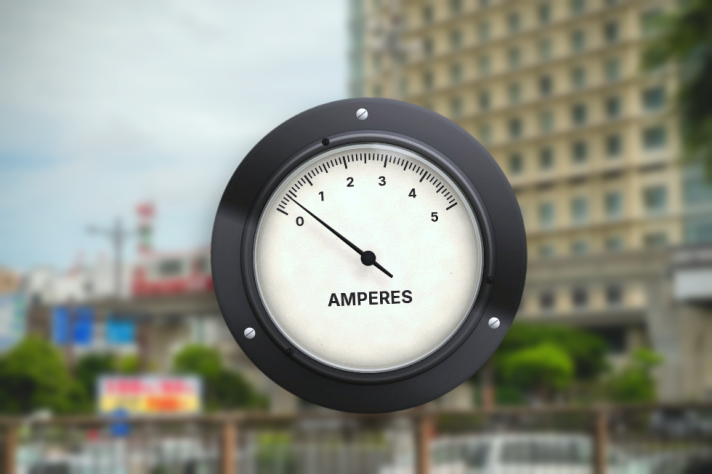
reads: 0.4
